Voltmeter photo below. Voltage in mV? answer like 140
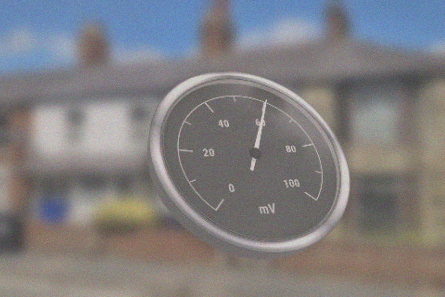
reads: 60
